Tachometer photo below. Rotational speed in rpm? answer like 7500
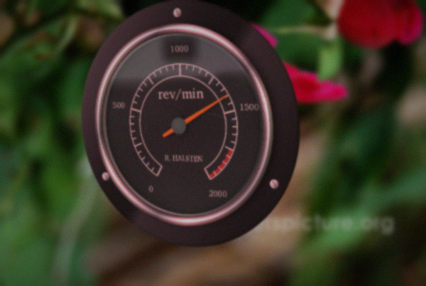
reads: 1400
